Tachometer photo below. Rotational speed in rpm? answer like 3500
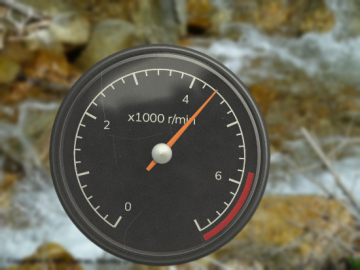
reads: 4400
